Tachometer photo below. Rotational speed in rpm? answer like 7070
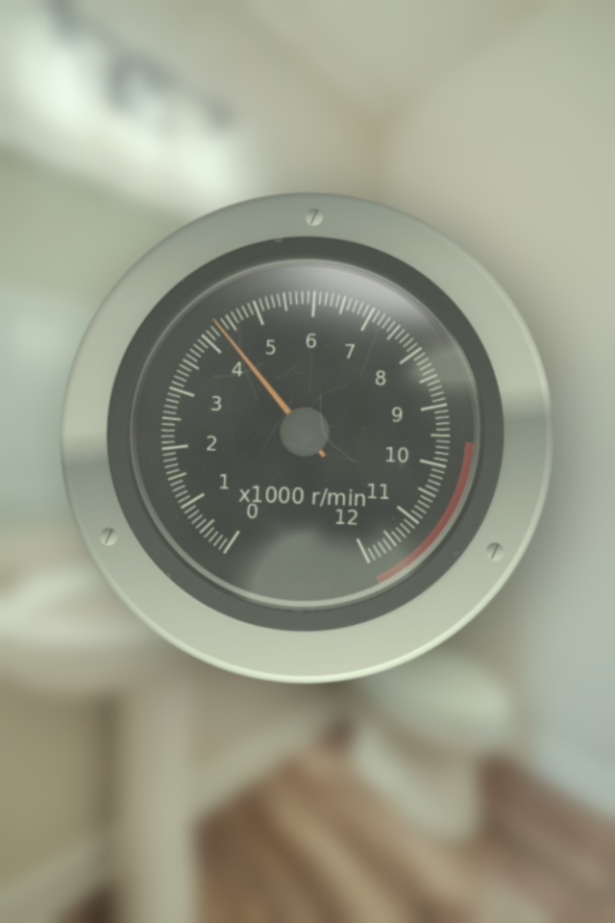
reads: 4300
